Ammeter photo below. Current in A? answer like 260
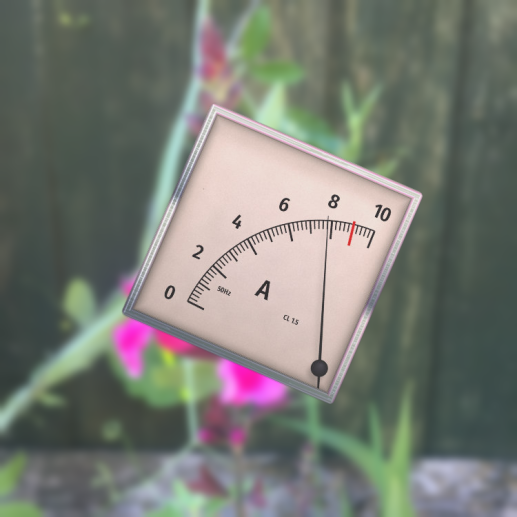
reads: 7.8
